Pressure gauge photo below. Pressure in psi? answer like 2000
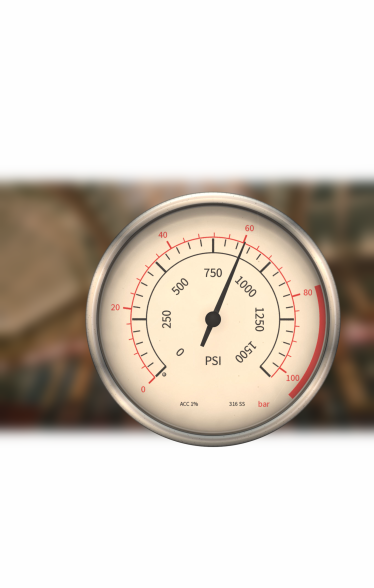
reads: 875
